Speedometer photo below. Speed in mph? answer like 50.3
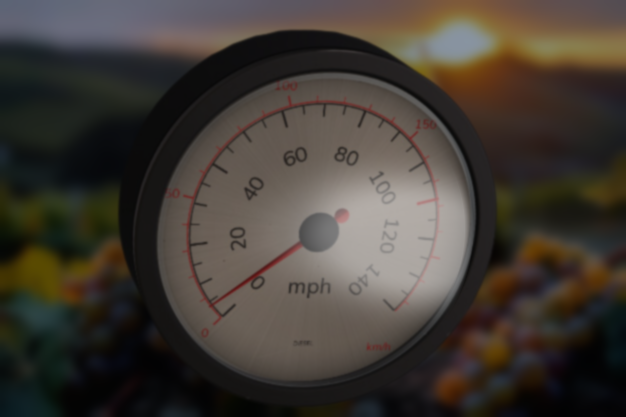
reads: 5
